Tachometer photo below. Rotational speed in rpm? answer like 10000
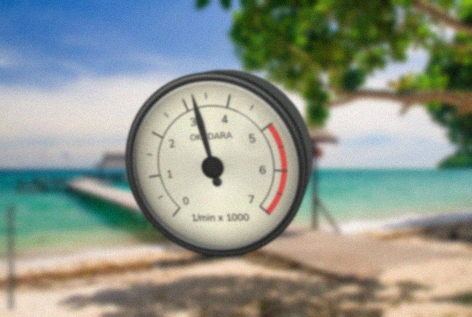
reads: 3250
